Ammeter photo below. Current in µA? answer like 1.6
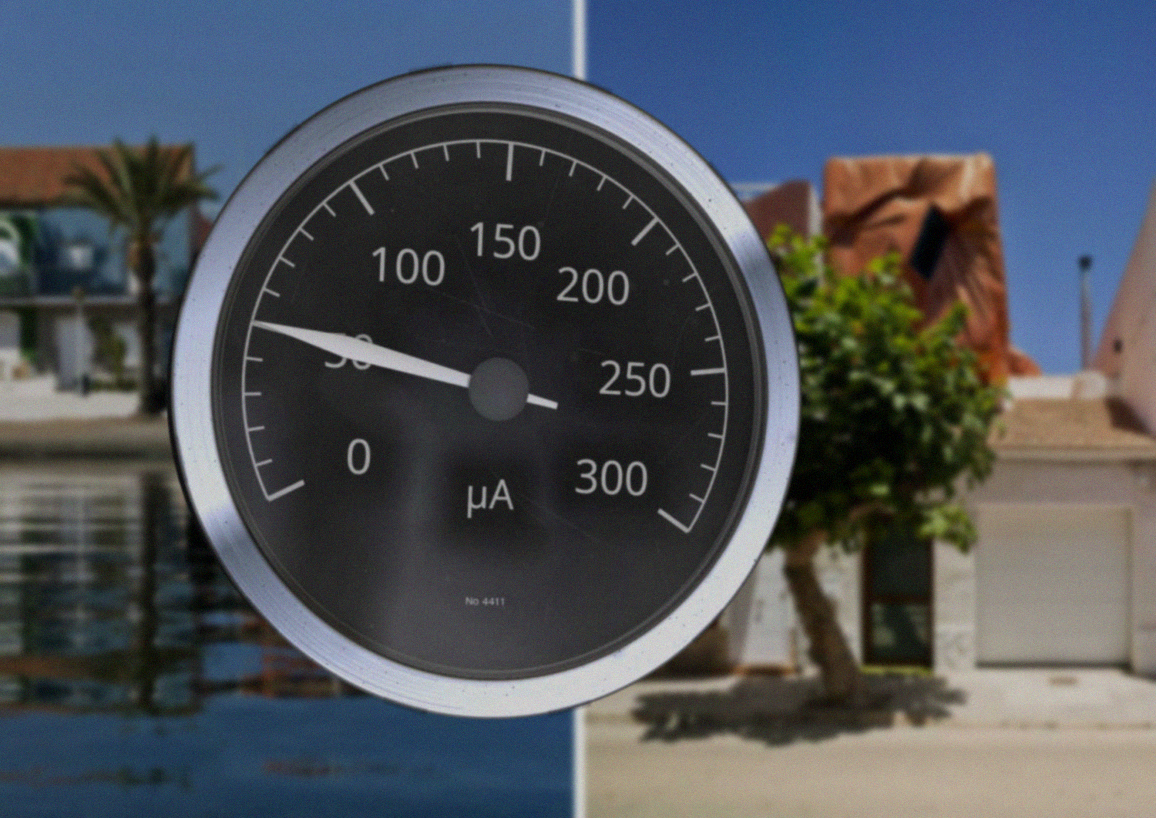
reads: 50
